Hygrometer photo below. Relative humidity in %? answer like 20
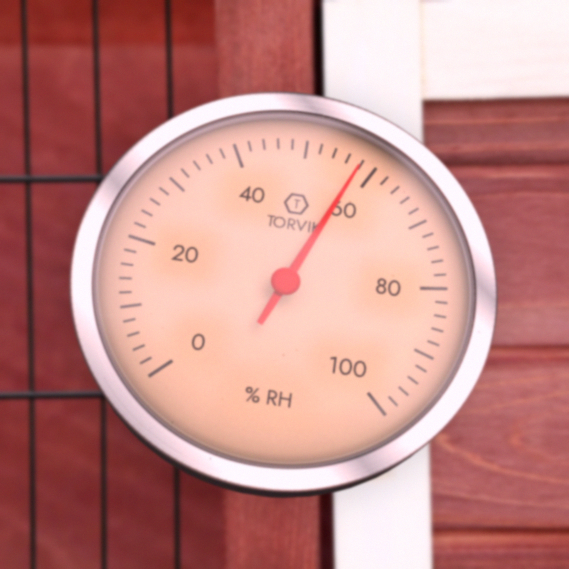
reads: 58
